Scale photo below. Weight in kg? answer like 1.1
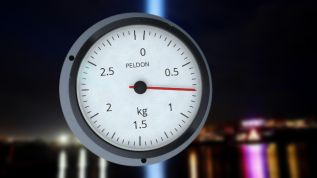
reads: 0.75
